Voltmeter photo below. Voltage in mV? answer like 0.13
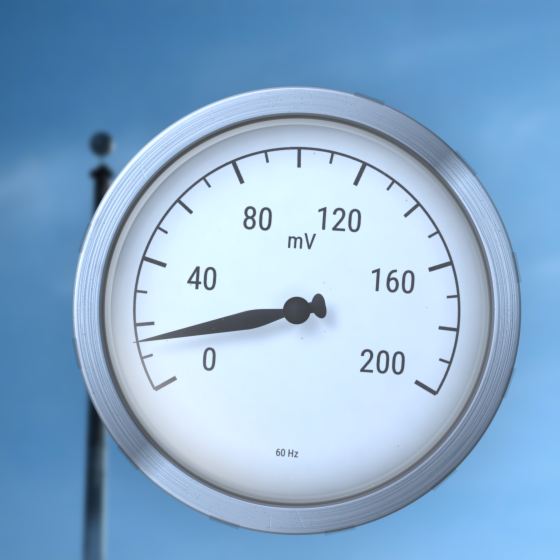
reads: 15
